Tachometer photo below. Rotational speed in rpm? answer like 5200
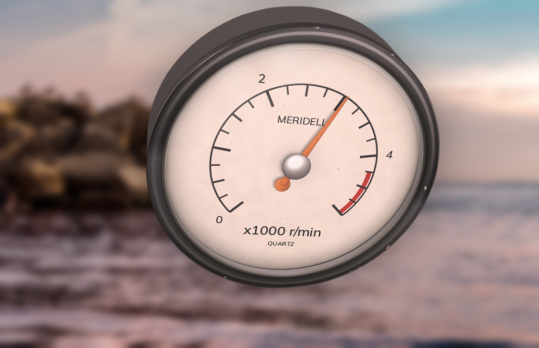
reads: 3000
